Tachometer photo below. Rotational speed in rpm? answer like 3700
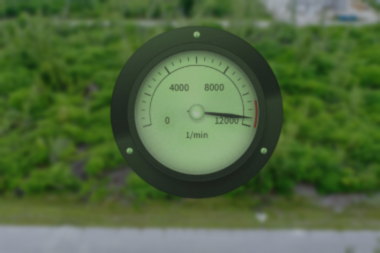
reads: 11500
